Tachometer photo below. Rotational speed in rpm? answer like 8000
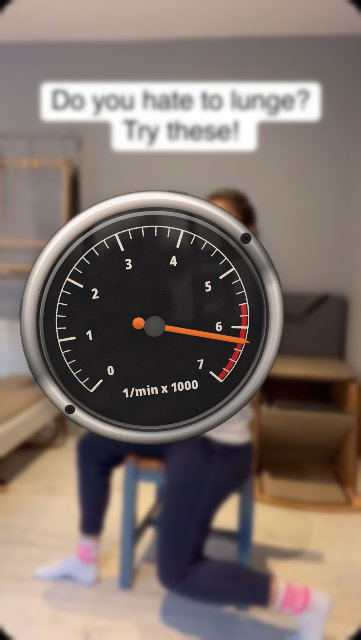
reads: 6200
